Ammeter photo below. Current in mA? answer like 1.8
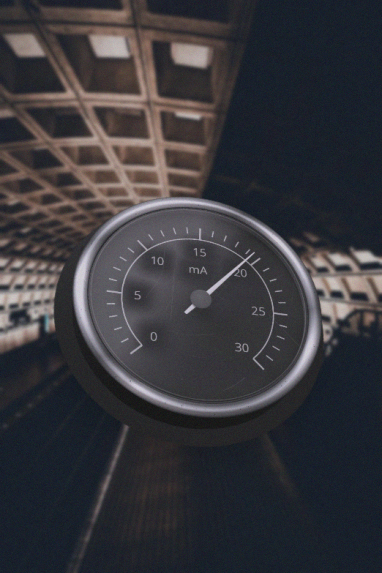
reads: 19.5
